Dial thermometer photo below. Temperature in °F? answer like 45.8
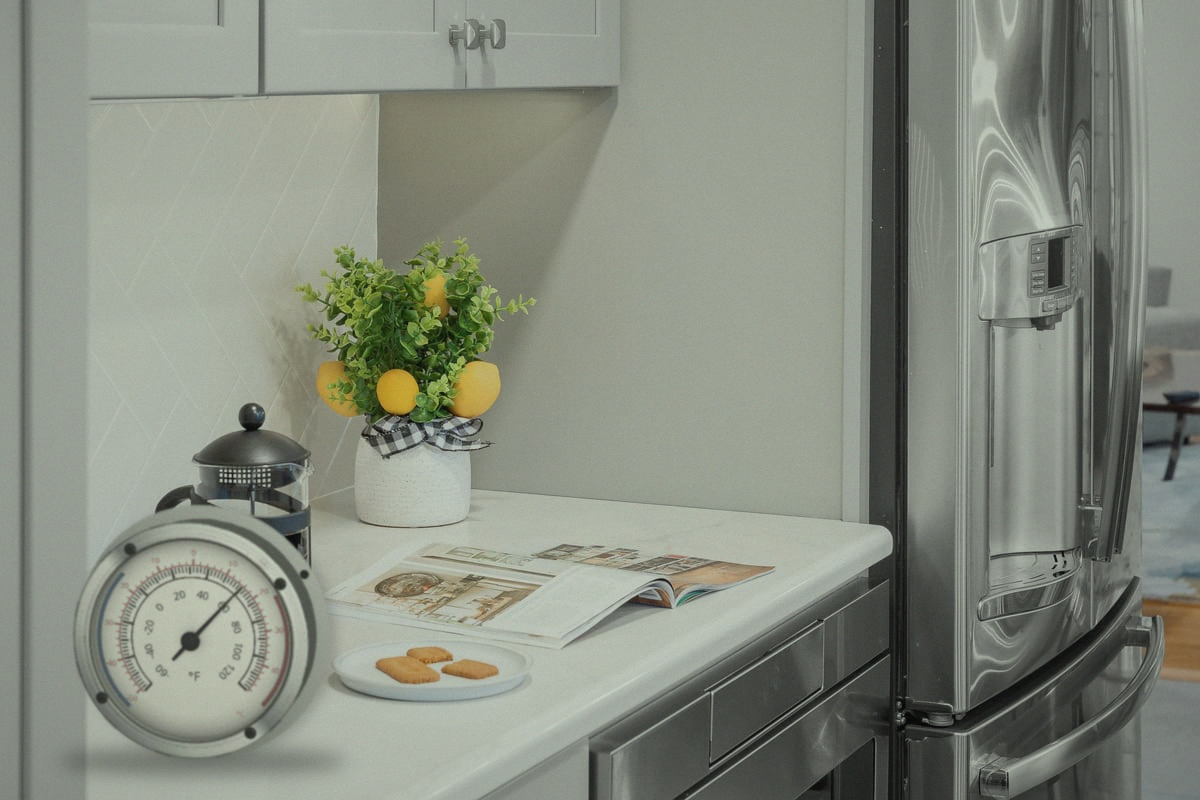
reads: 60
